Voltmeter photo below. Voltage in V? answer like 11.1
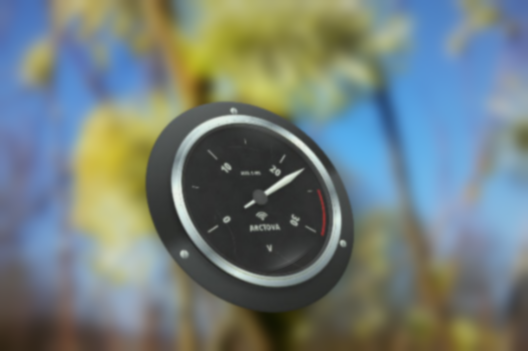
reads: 22.5
